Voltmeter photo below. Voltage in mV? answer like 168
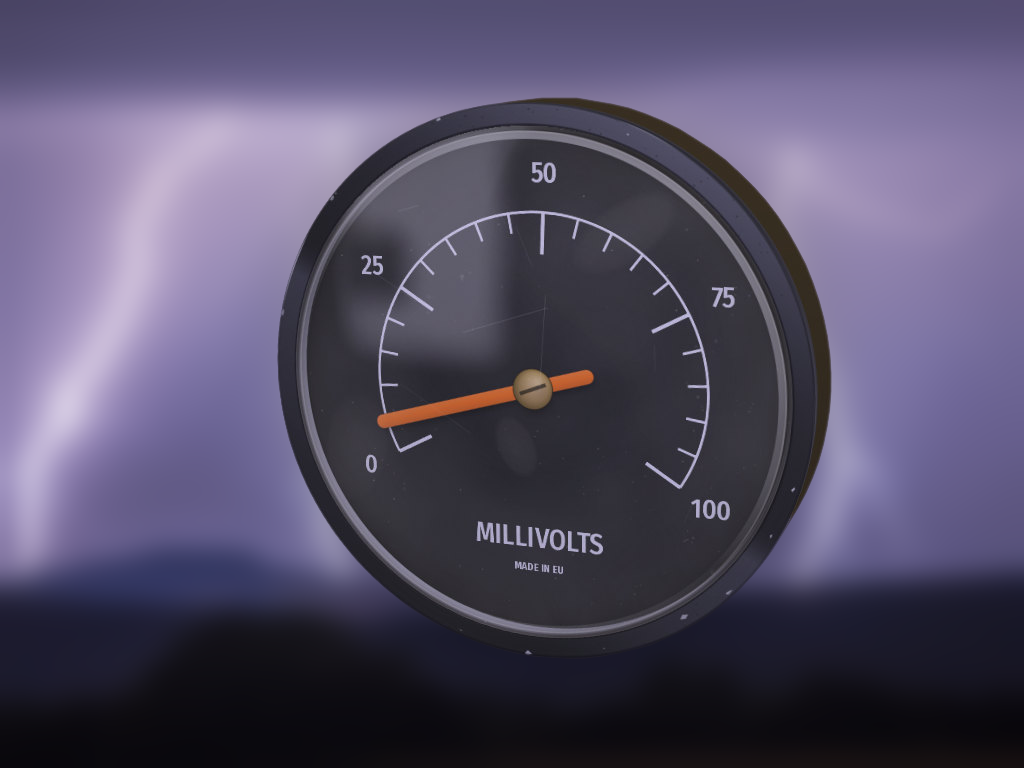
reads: 5
